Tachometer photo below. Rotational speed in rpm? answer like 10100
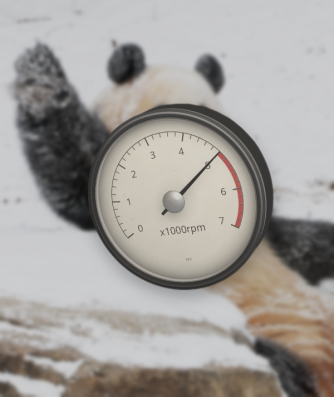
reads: 5000
